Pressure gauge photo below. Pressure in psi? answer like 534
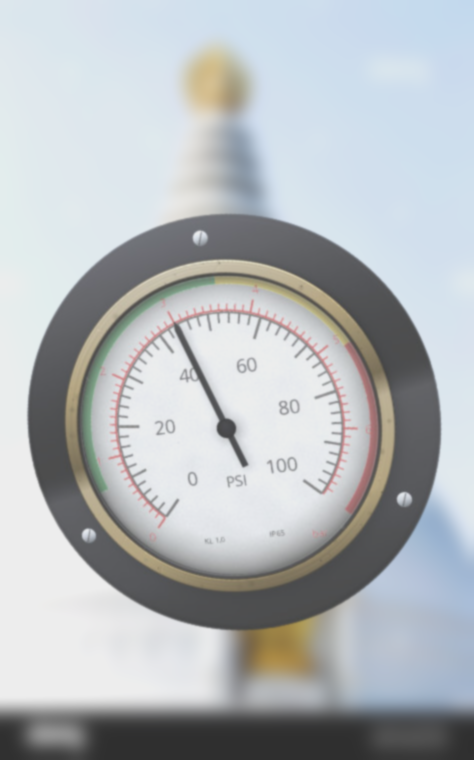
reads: 44
